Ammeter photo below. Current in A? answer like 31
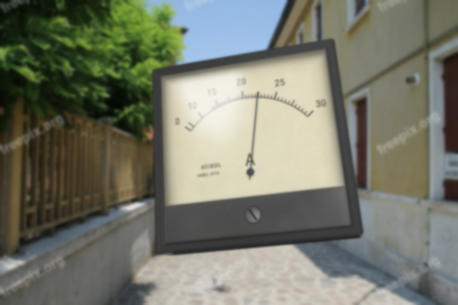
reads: 22.5
